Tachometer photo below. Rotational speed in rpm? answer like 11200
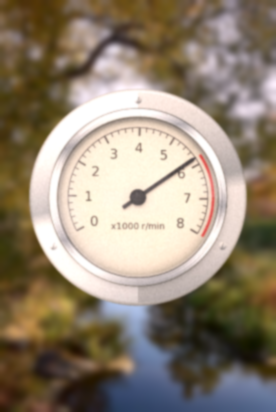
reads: 5800
